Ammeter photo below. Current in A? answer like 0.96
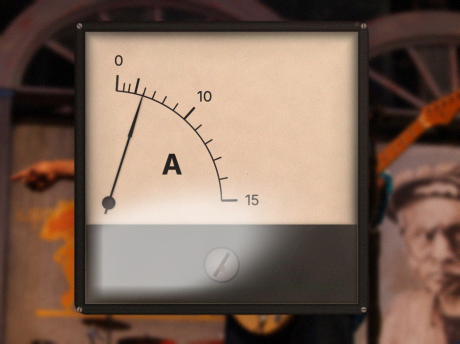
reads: 6
